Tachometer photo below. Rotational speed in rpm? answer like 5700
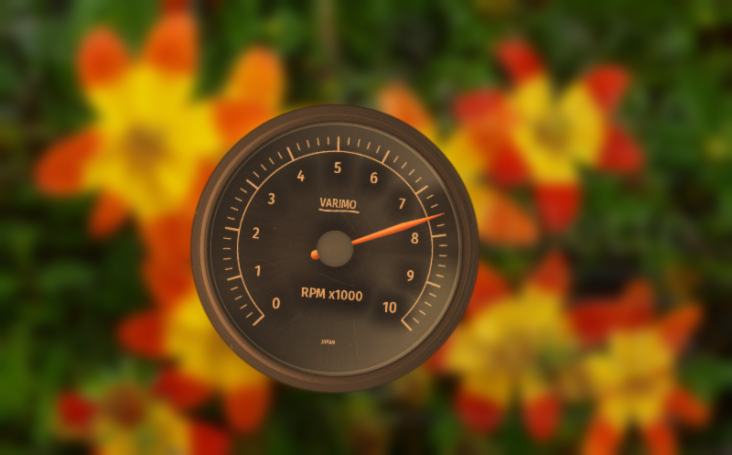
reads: 7600
